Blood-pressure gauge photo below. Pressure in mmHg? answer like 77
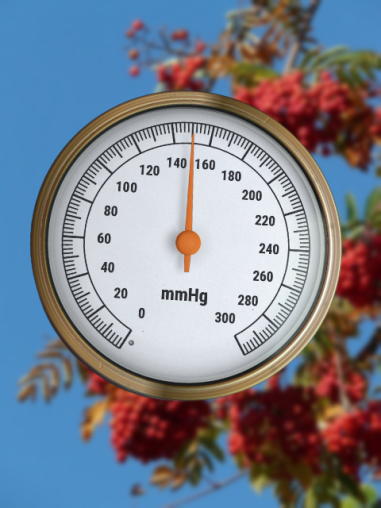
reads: 150
